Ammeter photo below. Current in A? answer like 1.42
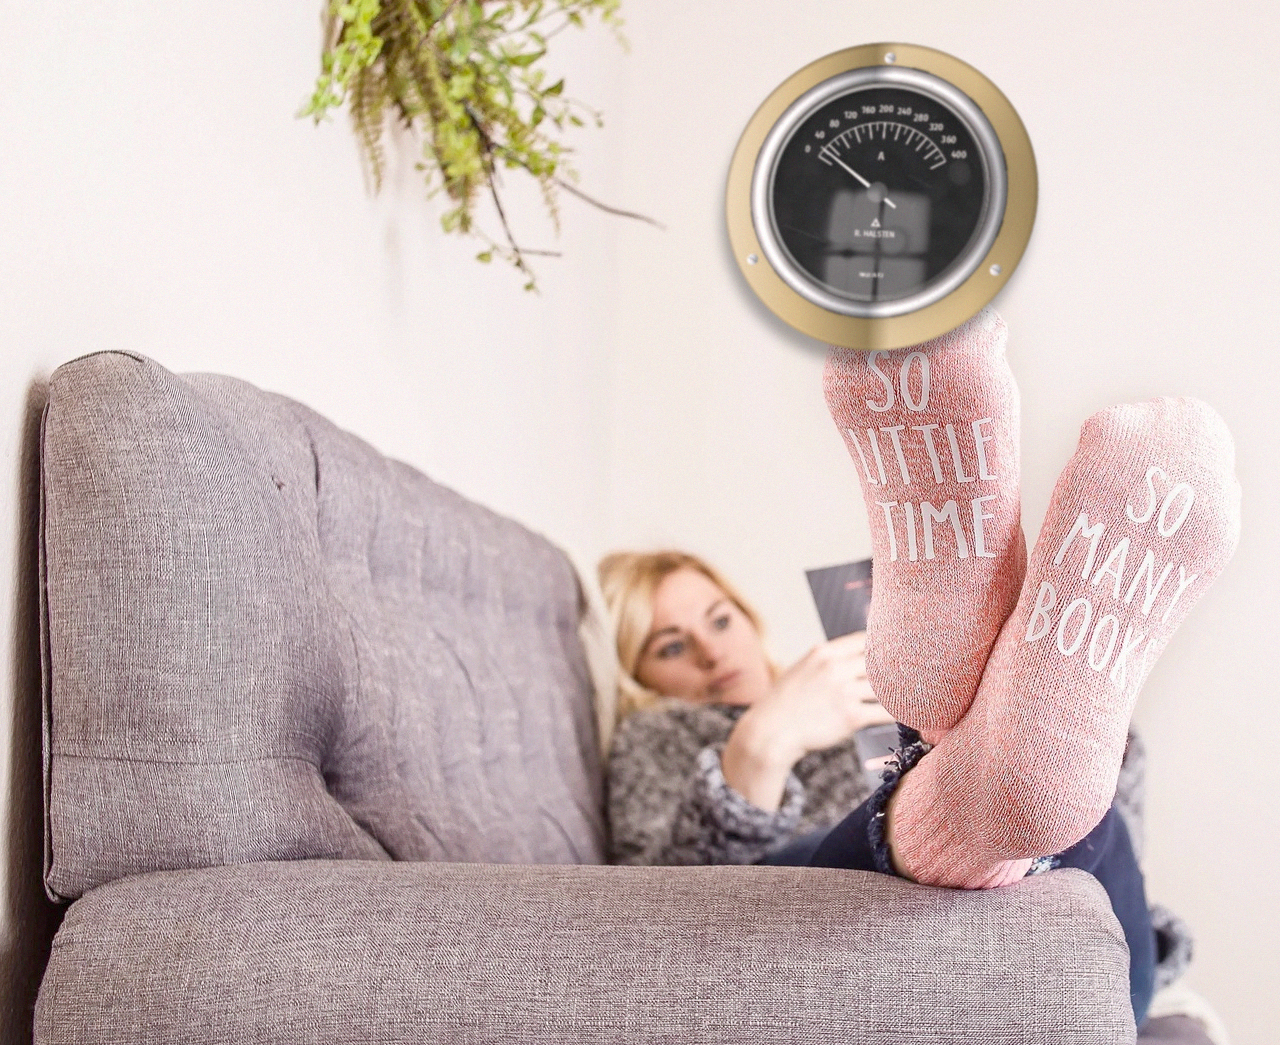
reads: 20
